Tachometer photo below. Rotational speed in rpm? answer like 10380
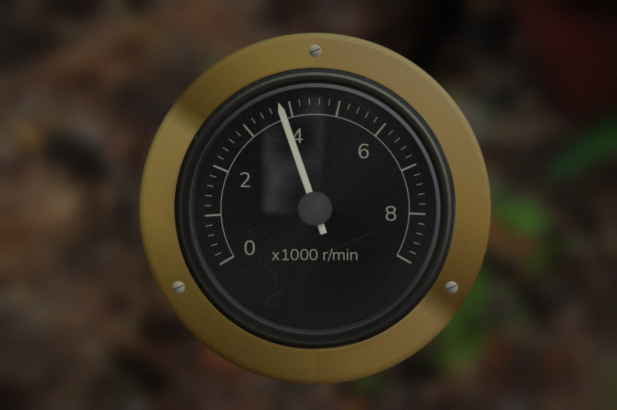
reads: 3800
